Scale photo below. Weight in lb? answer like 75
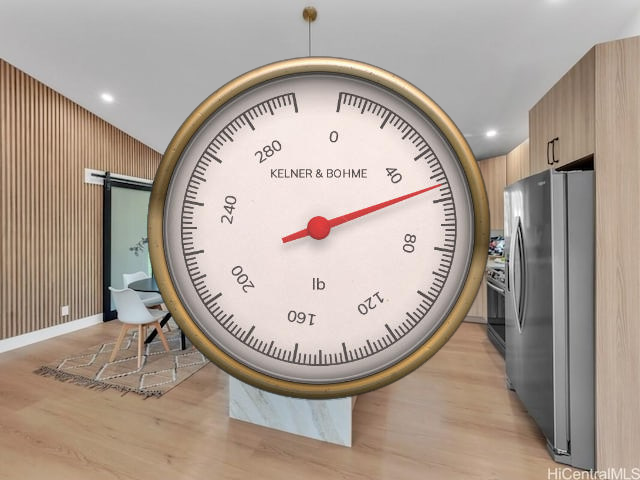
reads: 54
